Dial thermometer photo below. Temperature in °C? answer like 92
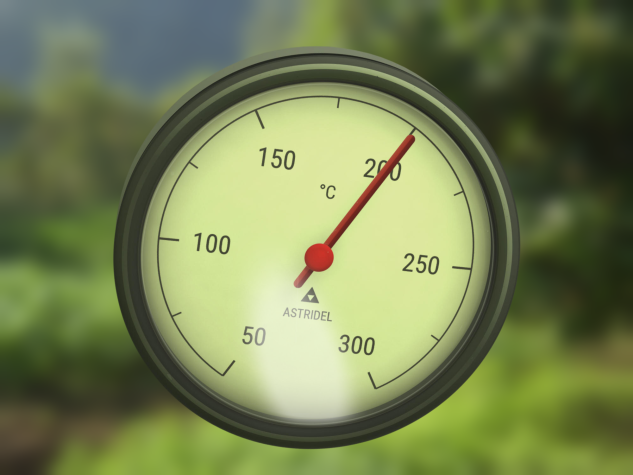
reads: 200
